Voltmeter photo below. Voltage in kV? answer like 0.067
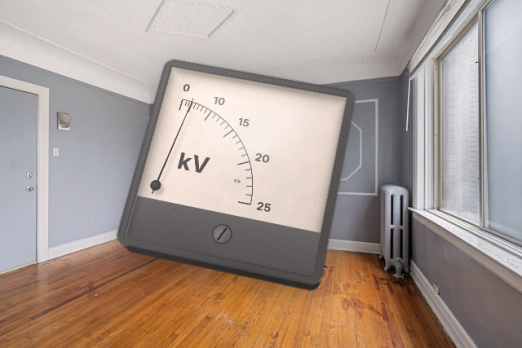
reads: 5
